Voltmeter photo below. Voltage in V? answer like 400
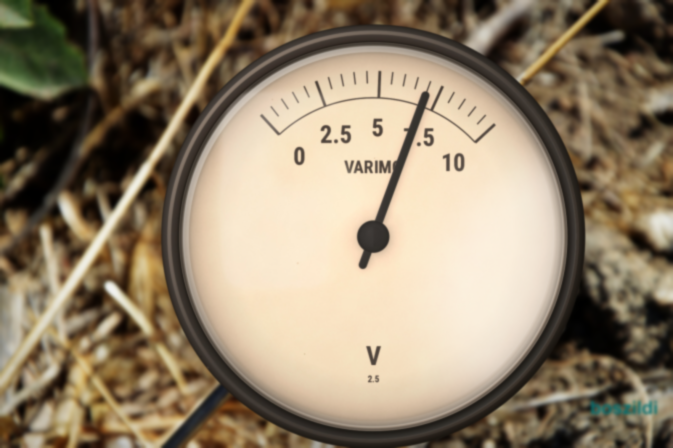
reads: 7
